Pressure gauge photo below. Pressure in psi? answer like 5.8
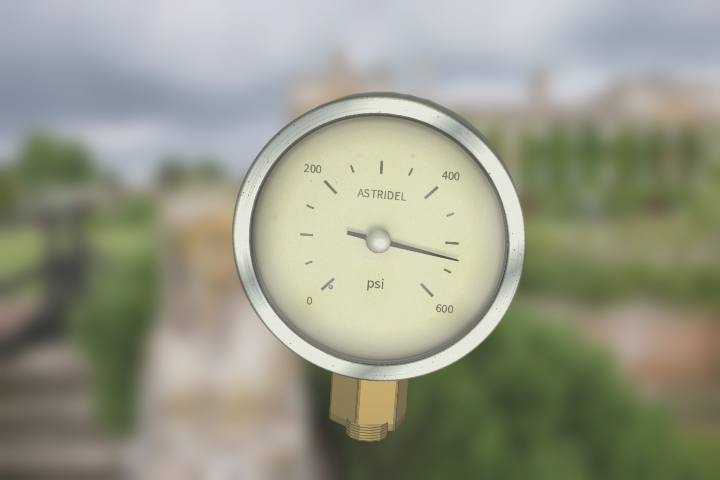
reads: 525
